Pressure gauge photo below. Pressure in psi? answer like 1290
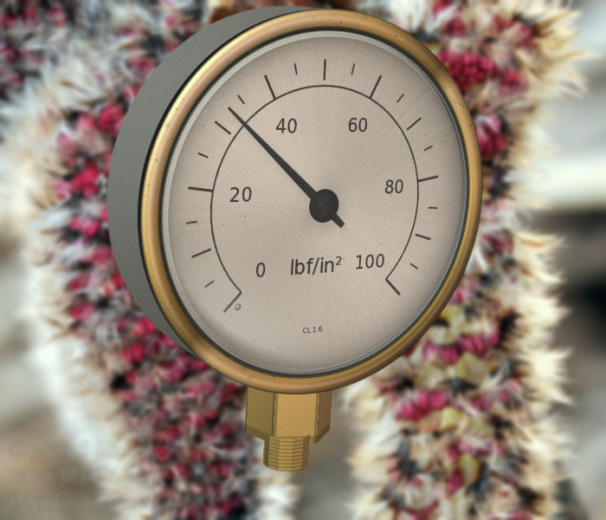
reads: 32.5
